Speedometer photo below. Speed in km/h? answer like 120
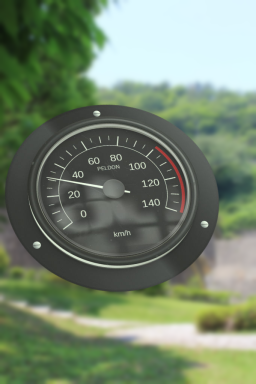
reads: 30
